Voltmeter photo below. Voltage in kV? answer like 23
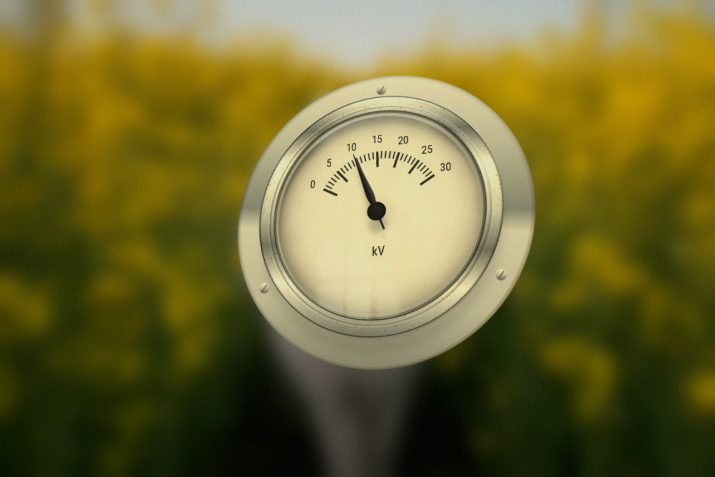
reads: 10
